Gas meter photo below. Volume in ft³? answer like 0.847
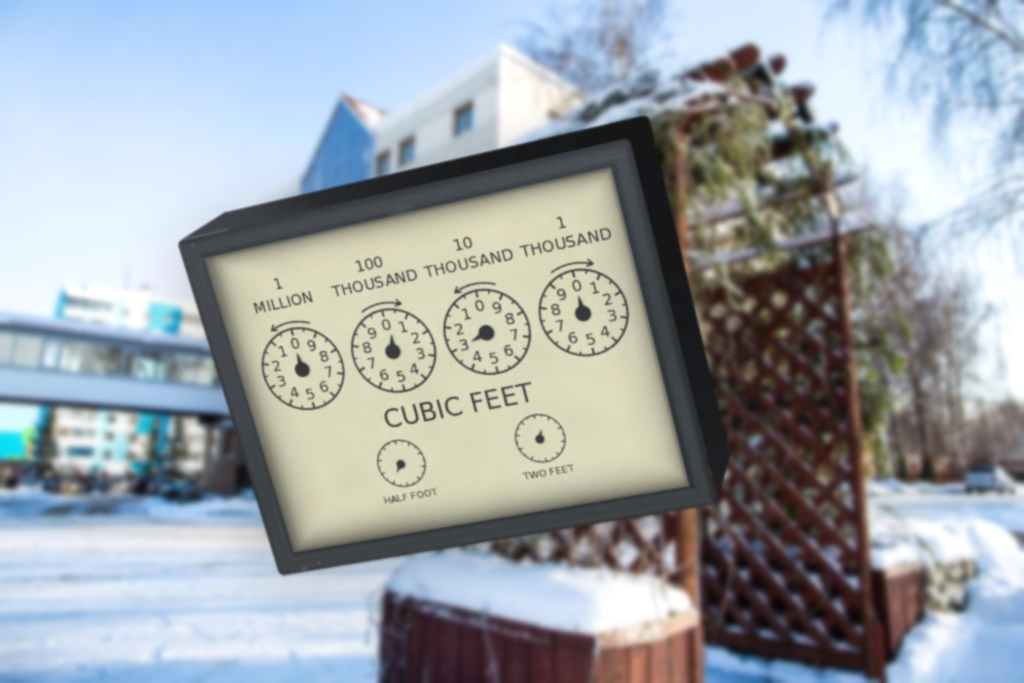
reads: 3000
